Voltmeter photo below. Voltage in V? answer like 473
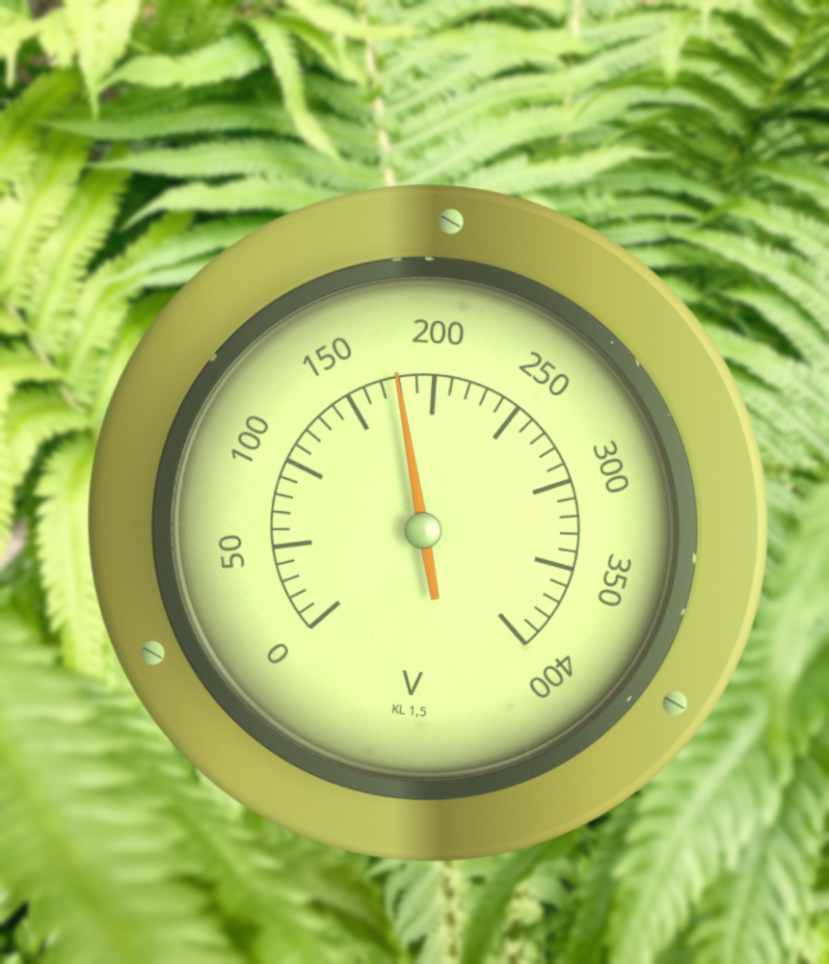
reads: 180
